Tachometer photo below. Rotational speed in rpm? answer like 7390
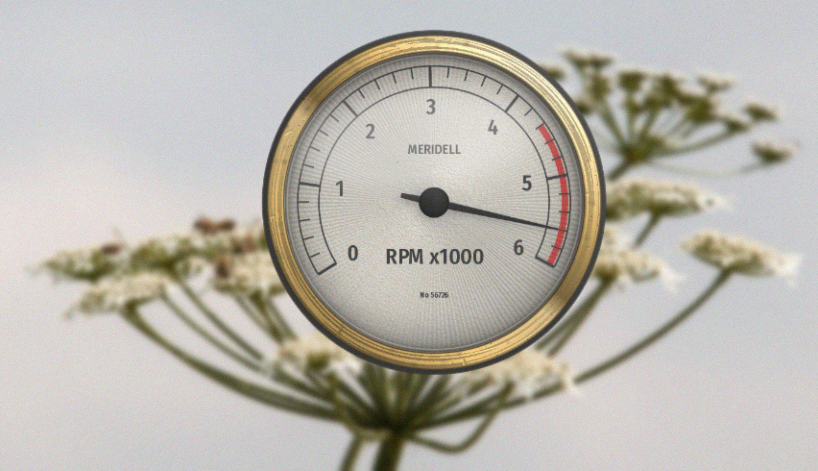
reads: 5600
